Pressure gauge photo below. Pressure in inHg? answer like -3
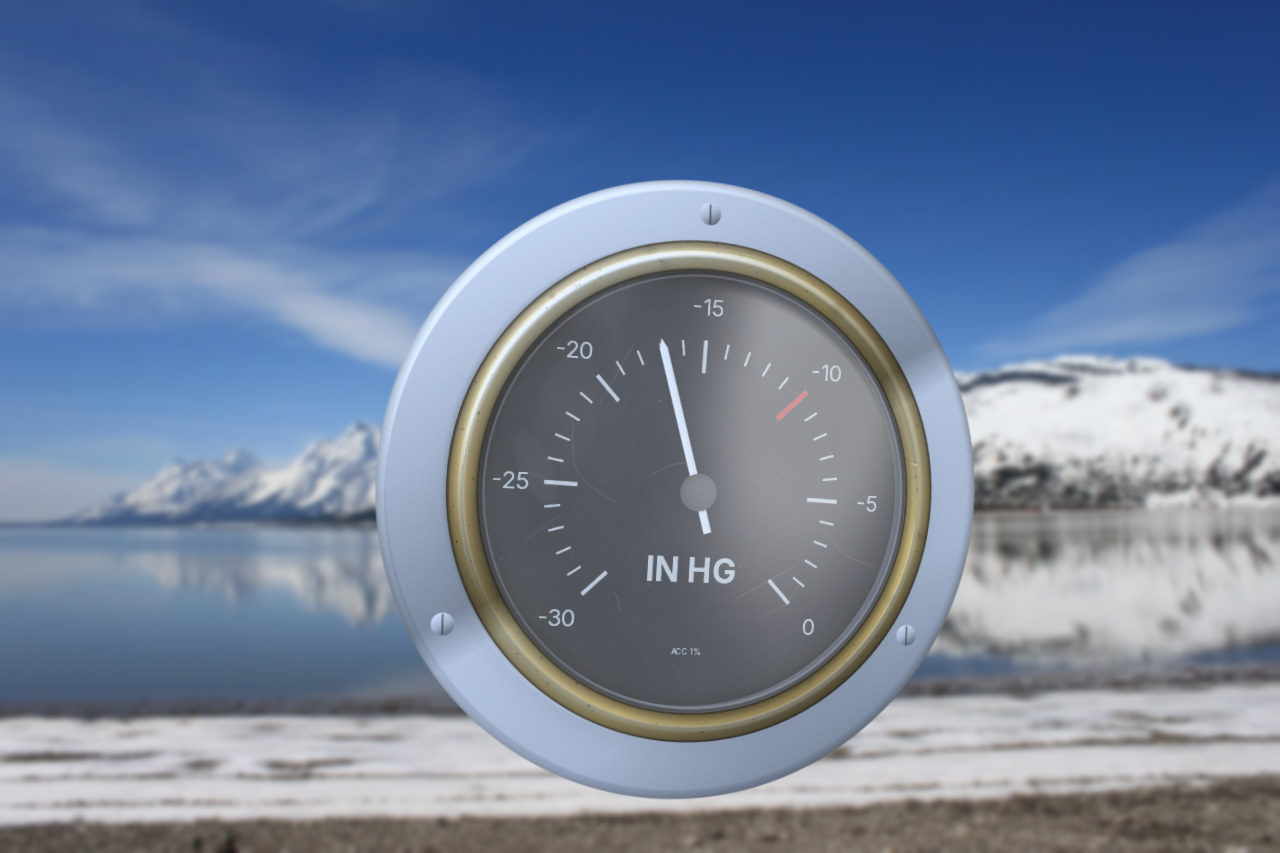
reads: -17
